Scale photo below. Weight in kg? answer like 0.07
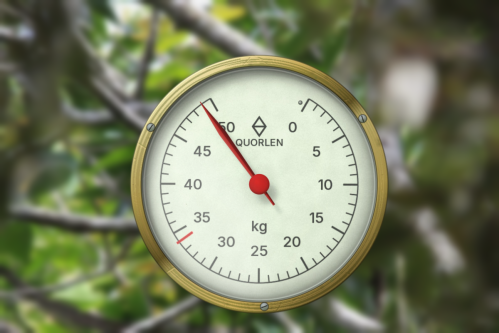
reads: 49
